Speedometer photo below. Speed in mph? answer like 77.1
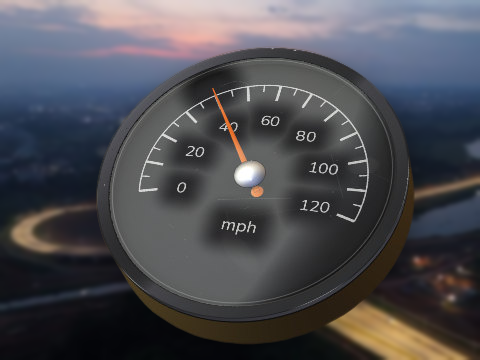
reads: 40
